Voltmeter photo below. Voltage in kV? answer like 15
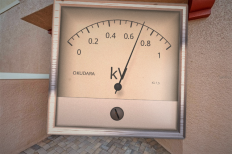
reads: 0.7
